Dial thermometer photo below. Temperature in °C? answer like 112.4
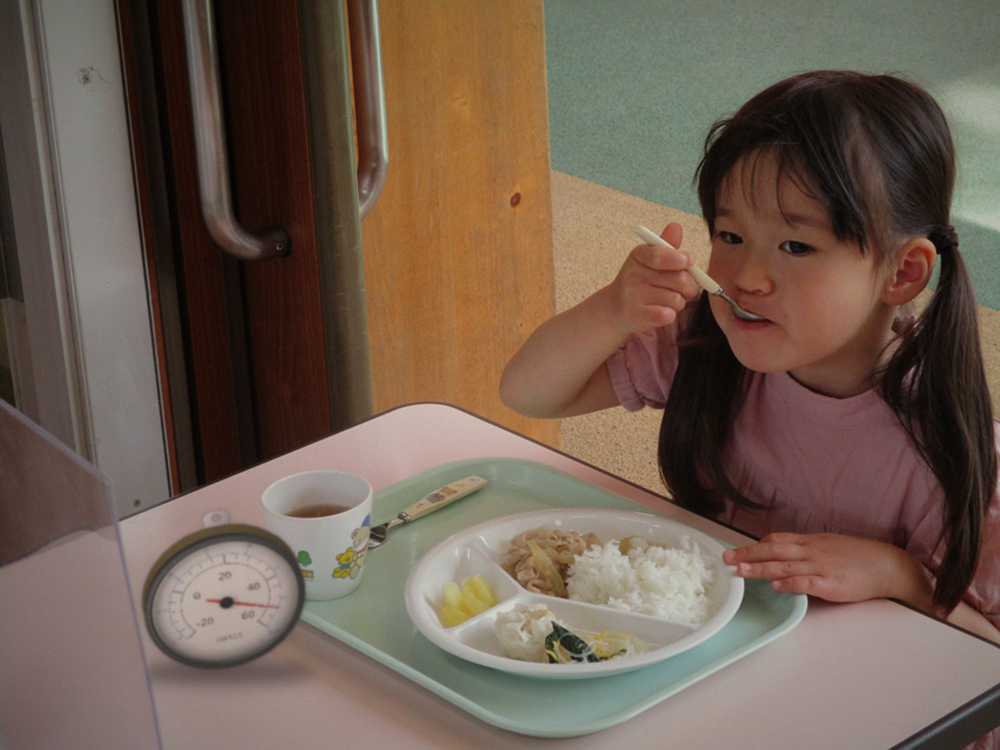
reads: 52
